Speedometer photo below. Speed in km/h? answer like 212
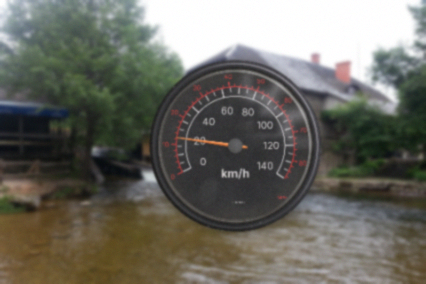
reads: 20
